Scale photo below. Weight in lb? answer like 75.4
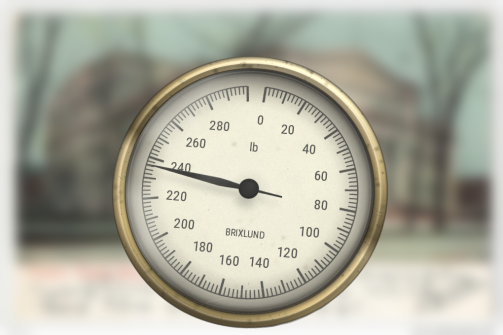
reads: 236
